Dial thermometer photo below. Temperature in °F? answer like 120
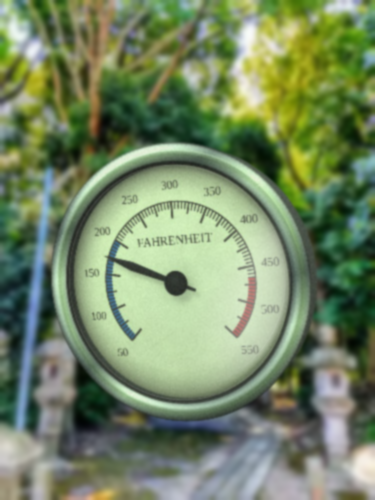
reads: 175
